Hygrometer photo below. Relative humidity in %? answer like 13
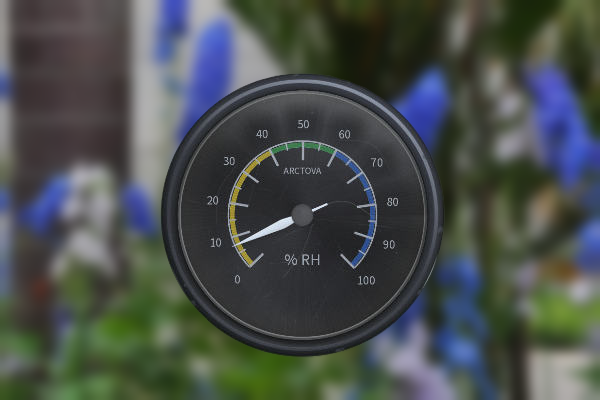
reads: 7.5
